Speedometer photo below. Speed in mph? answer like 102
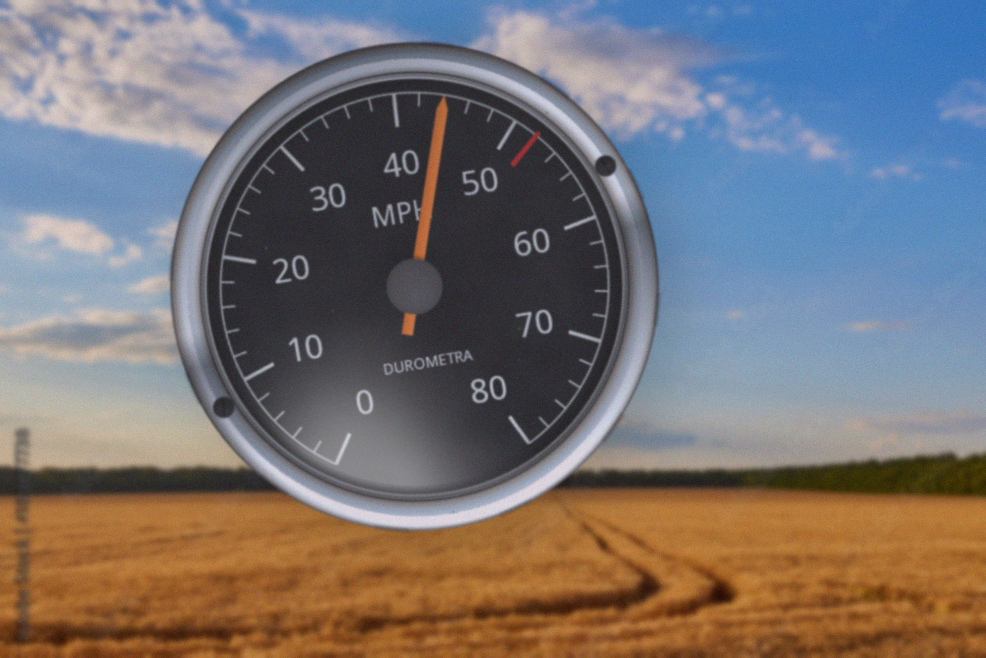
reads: 44
